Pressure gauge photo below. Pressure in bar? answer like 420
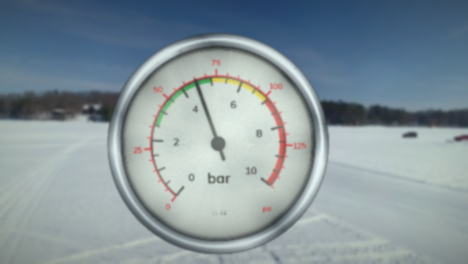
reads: 4.5
